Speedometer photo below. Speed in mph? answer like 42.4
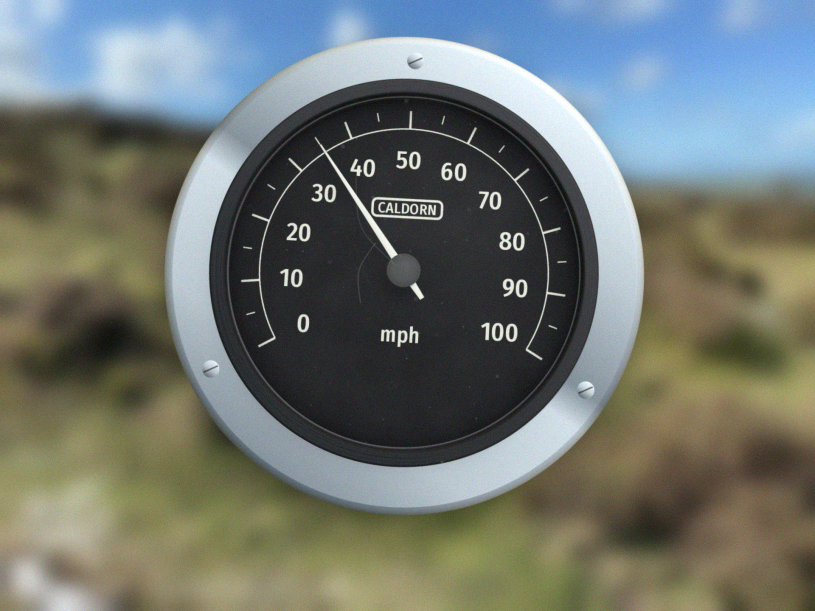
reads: 35
